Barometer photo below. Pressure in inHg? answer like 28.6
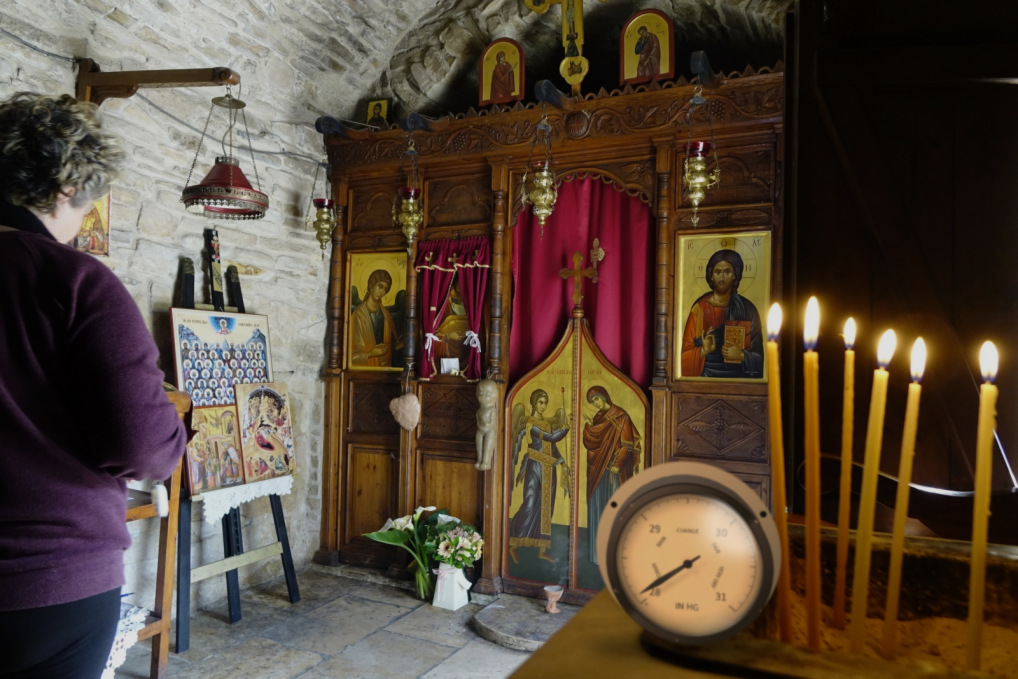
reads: 28.1
